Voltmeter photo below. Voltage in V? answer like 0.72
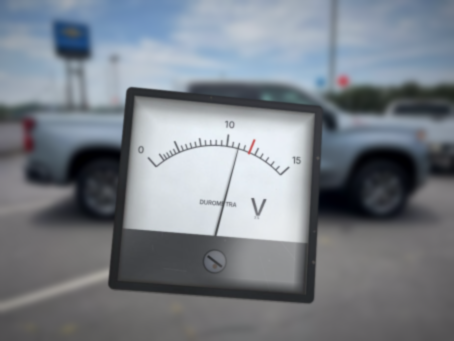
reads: 11
